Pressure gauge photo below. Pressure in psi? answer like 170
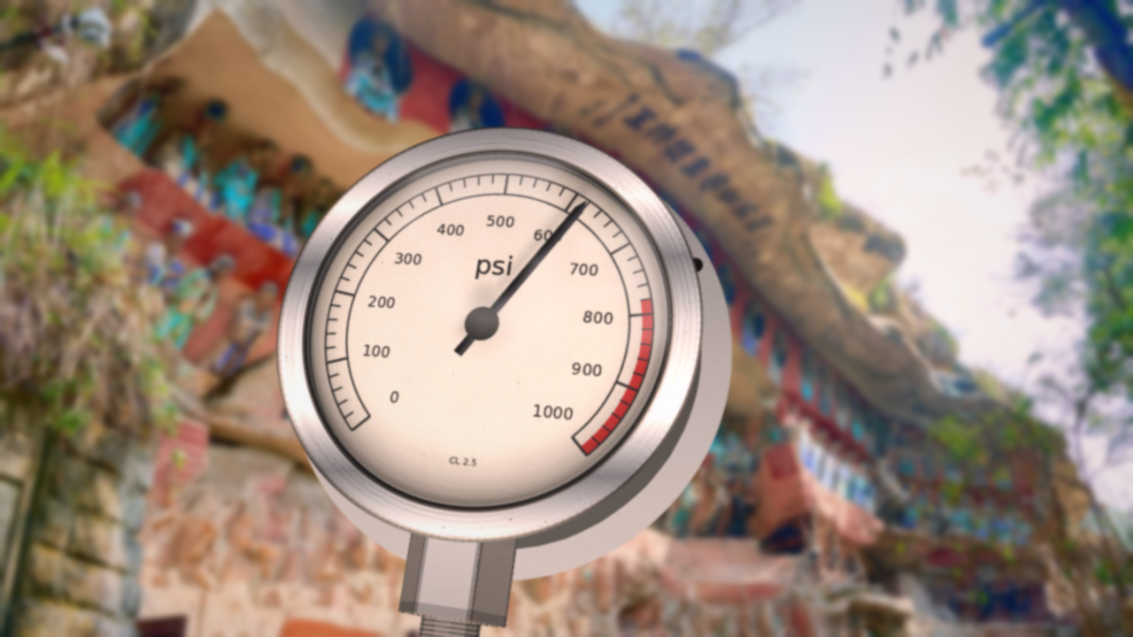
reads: 620
